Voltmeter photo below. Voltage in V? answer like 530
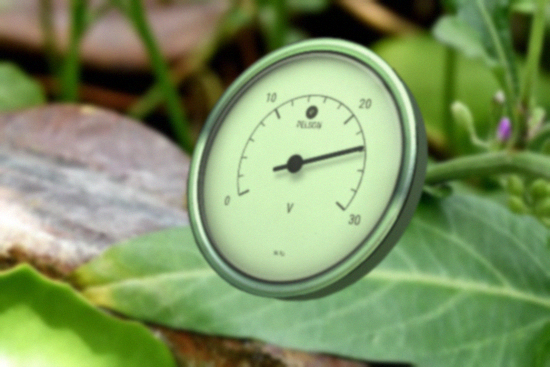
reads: 24
